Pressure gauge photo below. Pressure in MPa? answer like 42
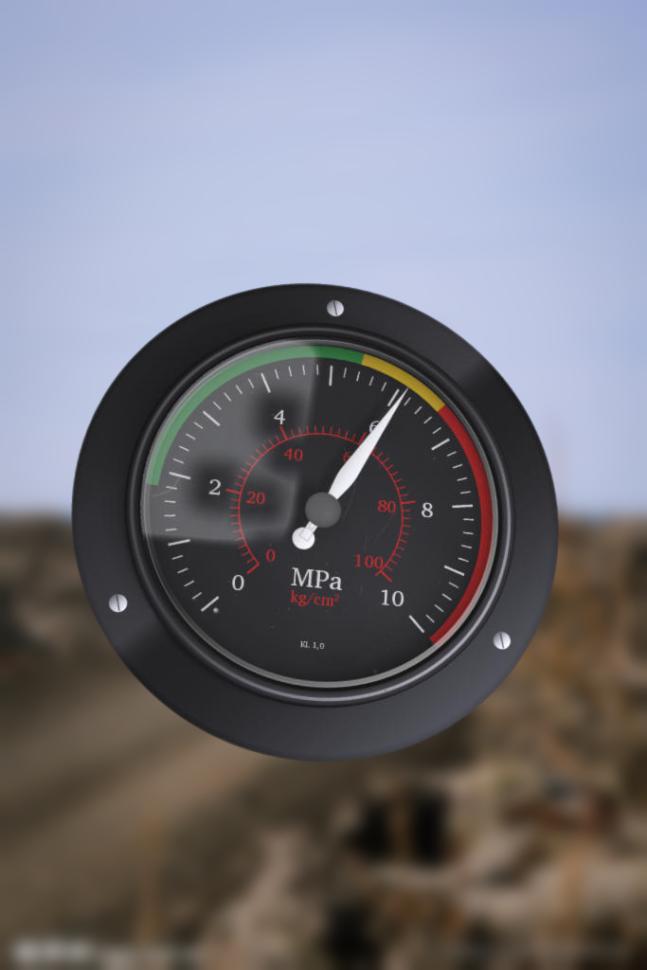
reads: 6.1
